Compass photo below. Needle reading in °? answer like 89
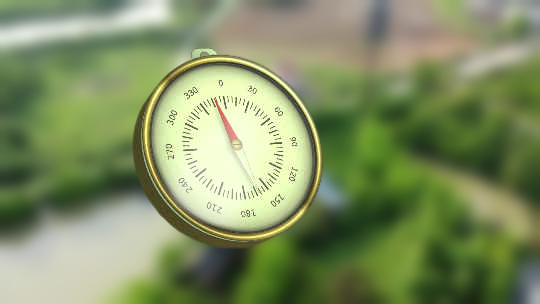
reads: 345
